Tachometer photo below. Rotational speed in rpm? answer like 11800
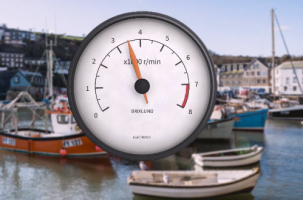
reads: 3500
